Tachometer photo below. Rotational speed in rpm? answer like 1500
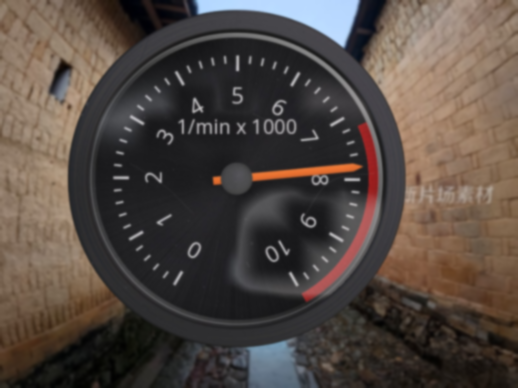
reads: 7800
